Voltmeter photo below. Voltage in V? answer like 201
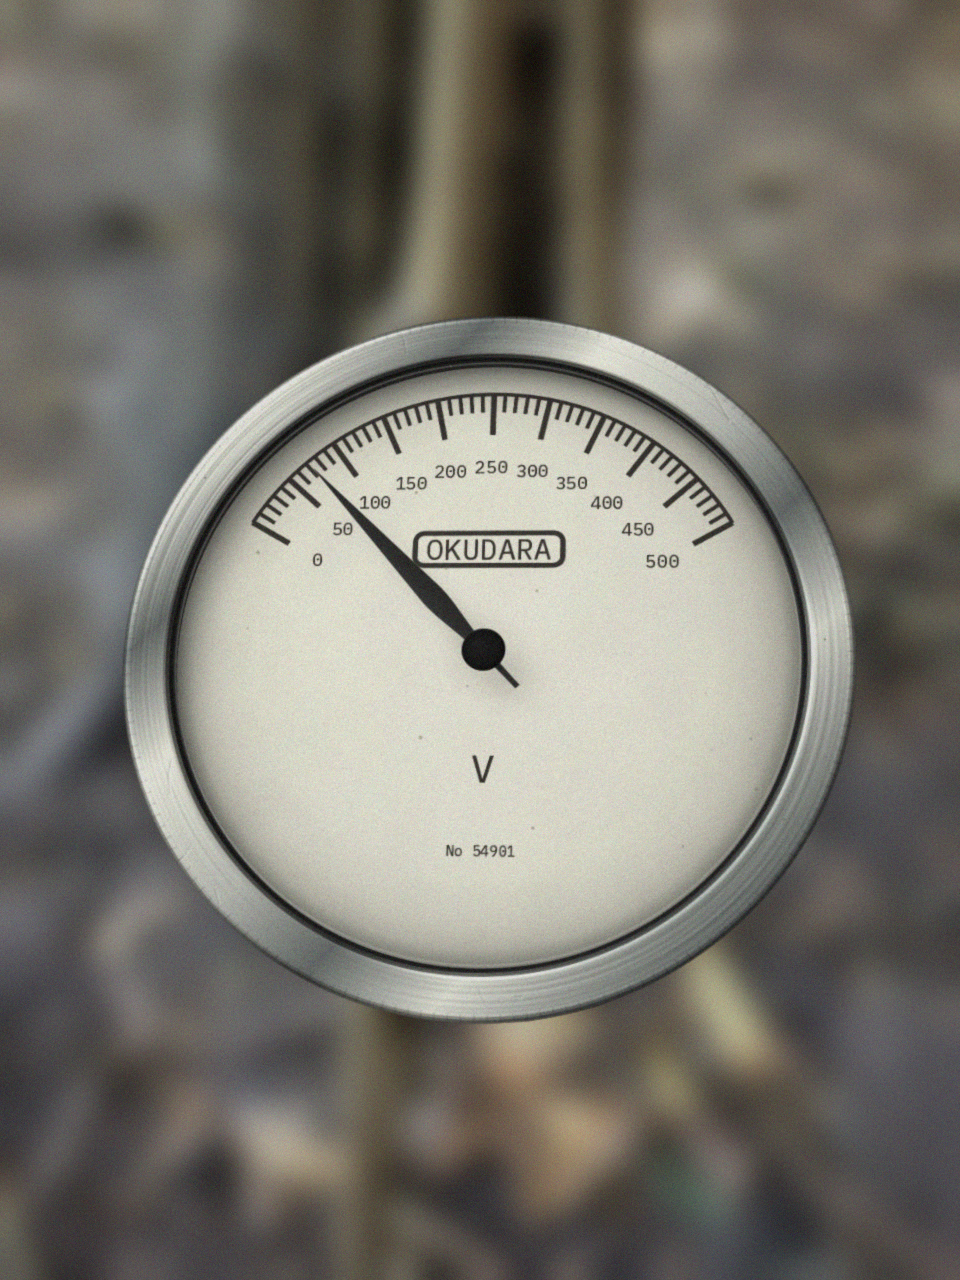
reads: 70
